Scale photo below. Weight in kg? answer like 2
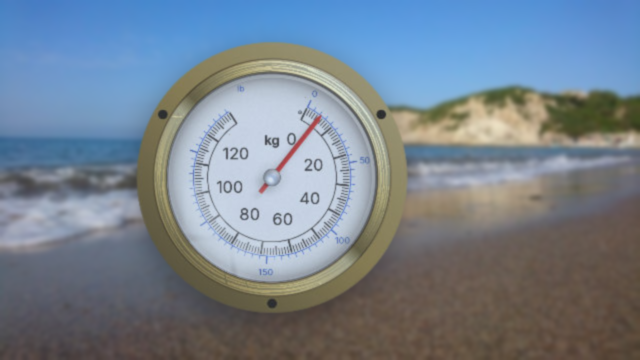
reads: 5
